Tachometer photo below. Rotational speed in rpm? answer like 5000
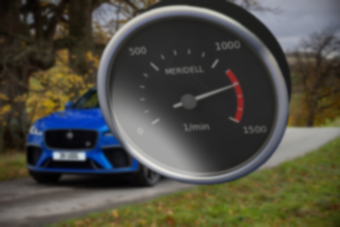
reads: 1200
